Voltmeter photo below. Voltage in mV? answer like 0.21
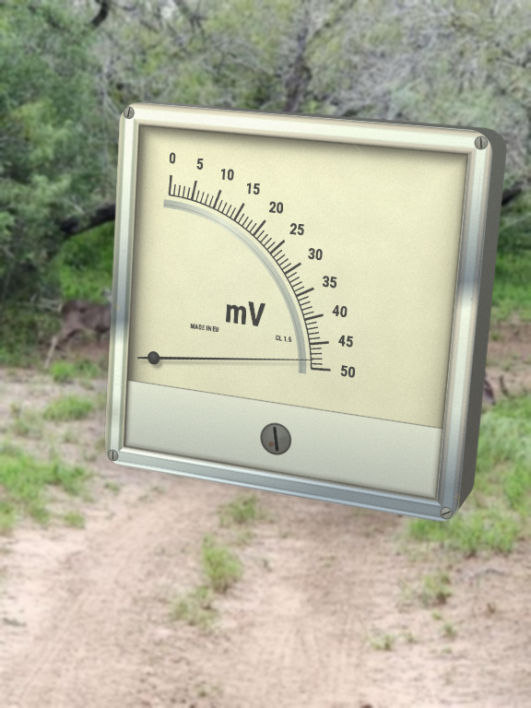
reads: 48
